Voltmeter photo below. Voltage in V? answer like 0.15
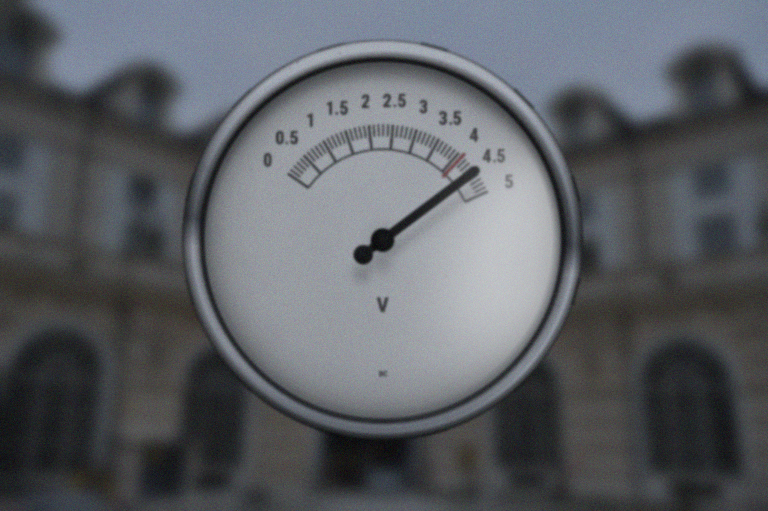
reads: 4.5
